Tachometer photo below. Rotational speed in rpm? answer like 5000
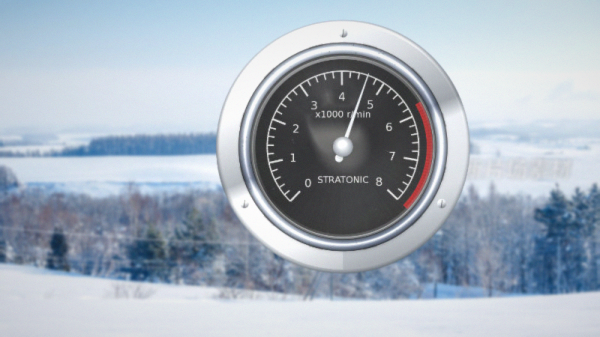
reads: 4600
